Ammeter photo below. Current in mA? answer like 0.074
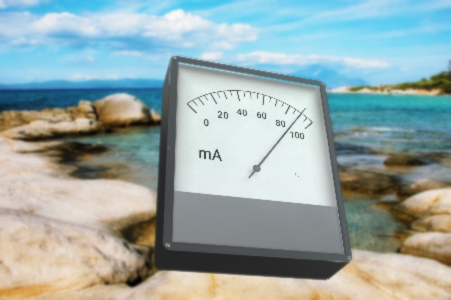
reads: 90
